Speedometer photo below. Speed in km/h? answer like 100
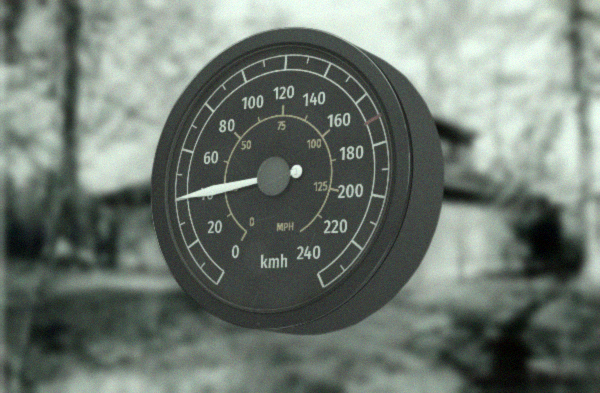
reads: 40
